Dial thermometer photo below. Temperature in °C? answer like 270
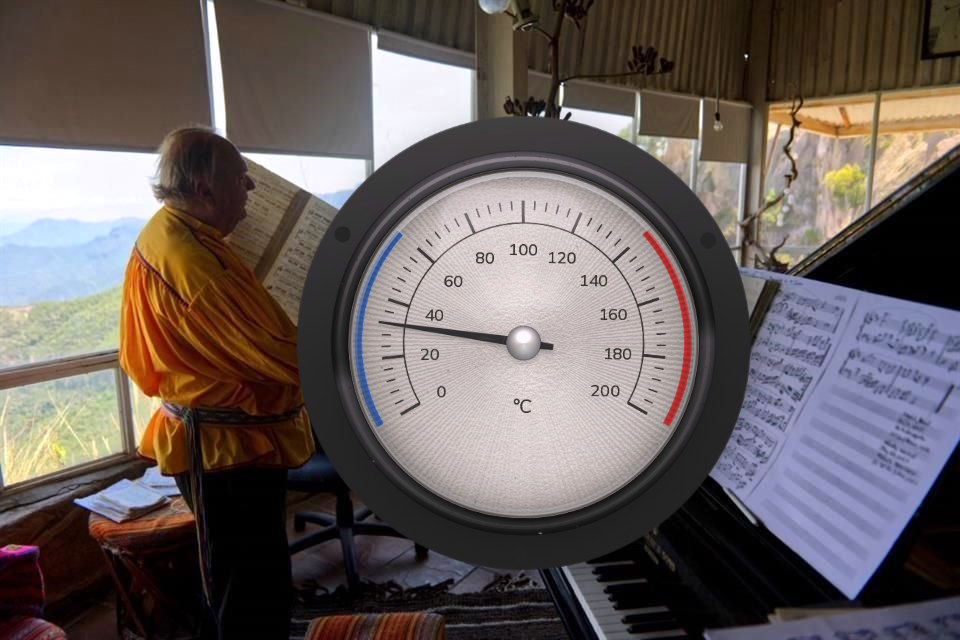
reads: 32
